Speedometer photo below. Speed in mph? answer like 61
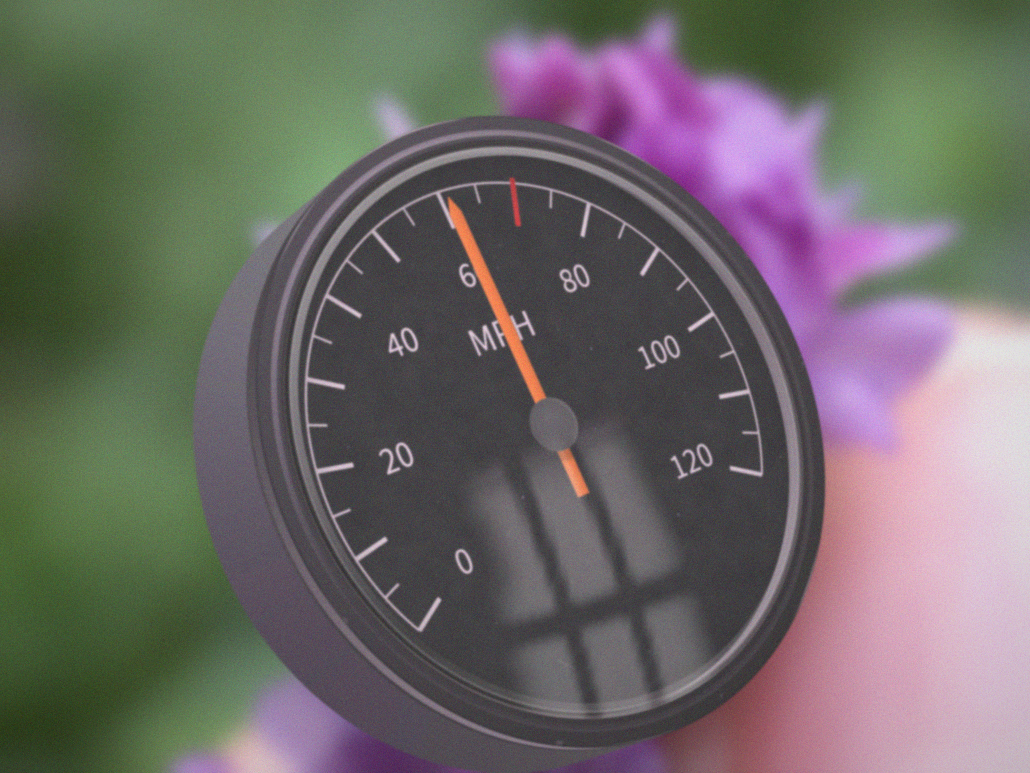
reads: 60
